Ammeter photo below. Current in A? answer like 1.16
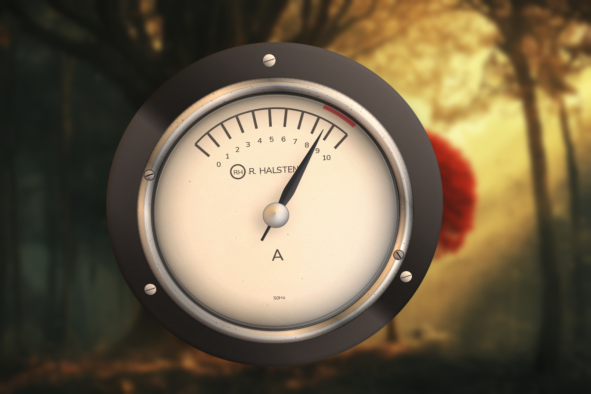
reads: 8.5
